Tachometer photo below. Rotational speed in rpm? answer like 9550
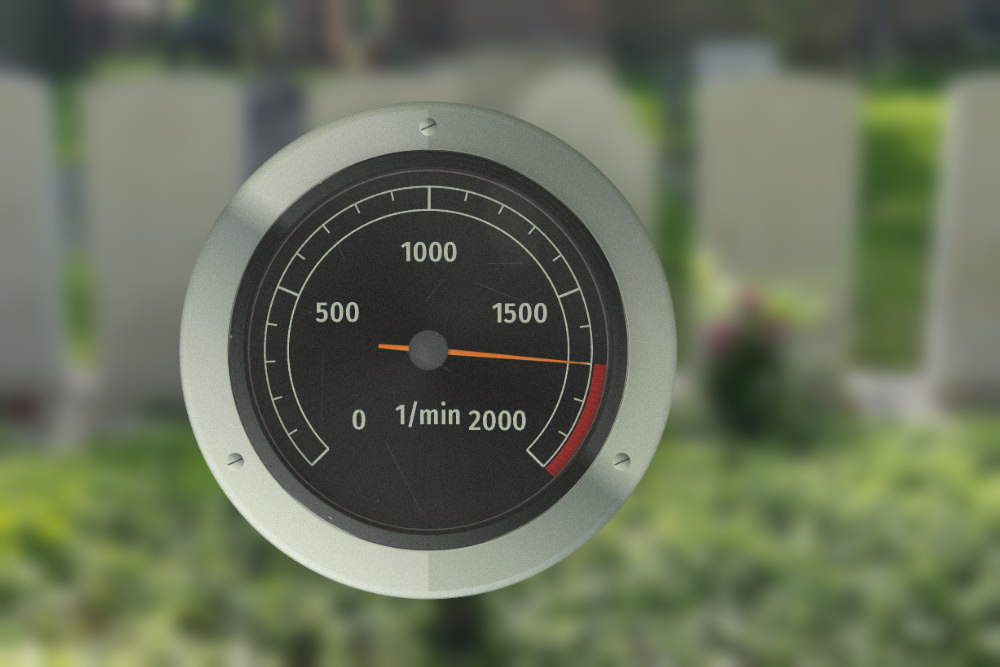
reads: 1700
